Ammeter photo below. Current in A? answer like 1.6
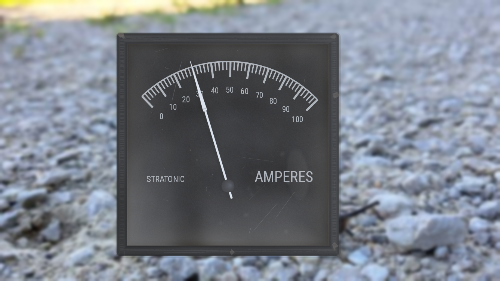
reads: 30
